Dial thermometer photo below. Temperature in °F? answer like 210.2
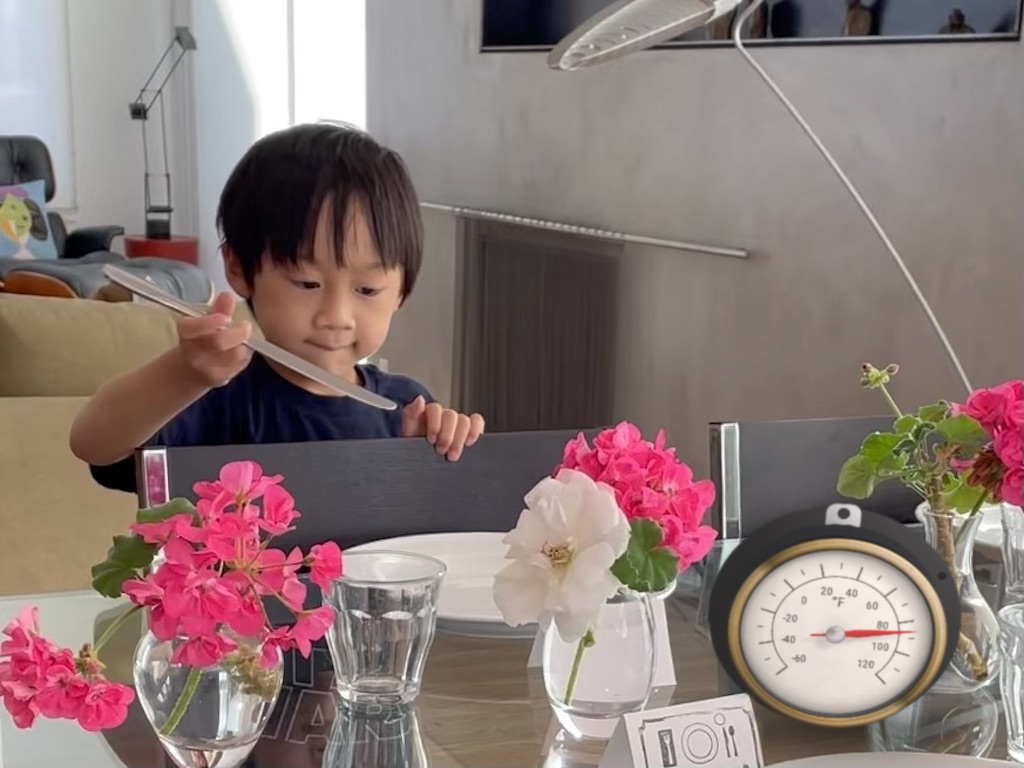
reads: 85
